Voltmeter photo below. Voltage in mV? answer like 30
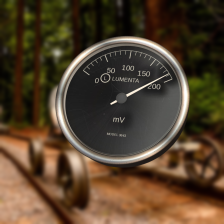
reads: 190
